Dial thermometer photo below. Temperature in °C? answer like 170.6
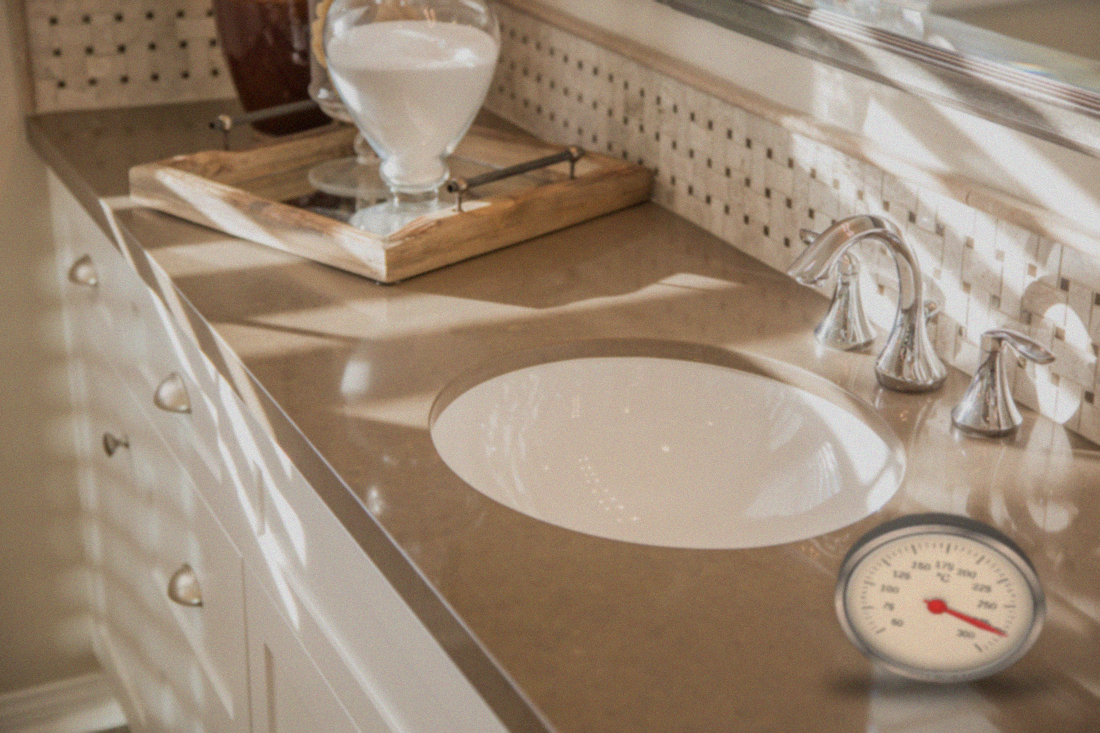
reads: 275
